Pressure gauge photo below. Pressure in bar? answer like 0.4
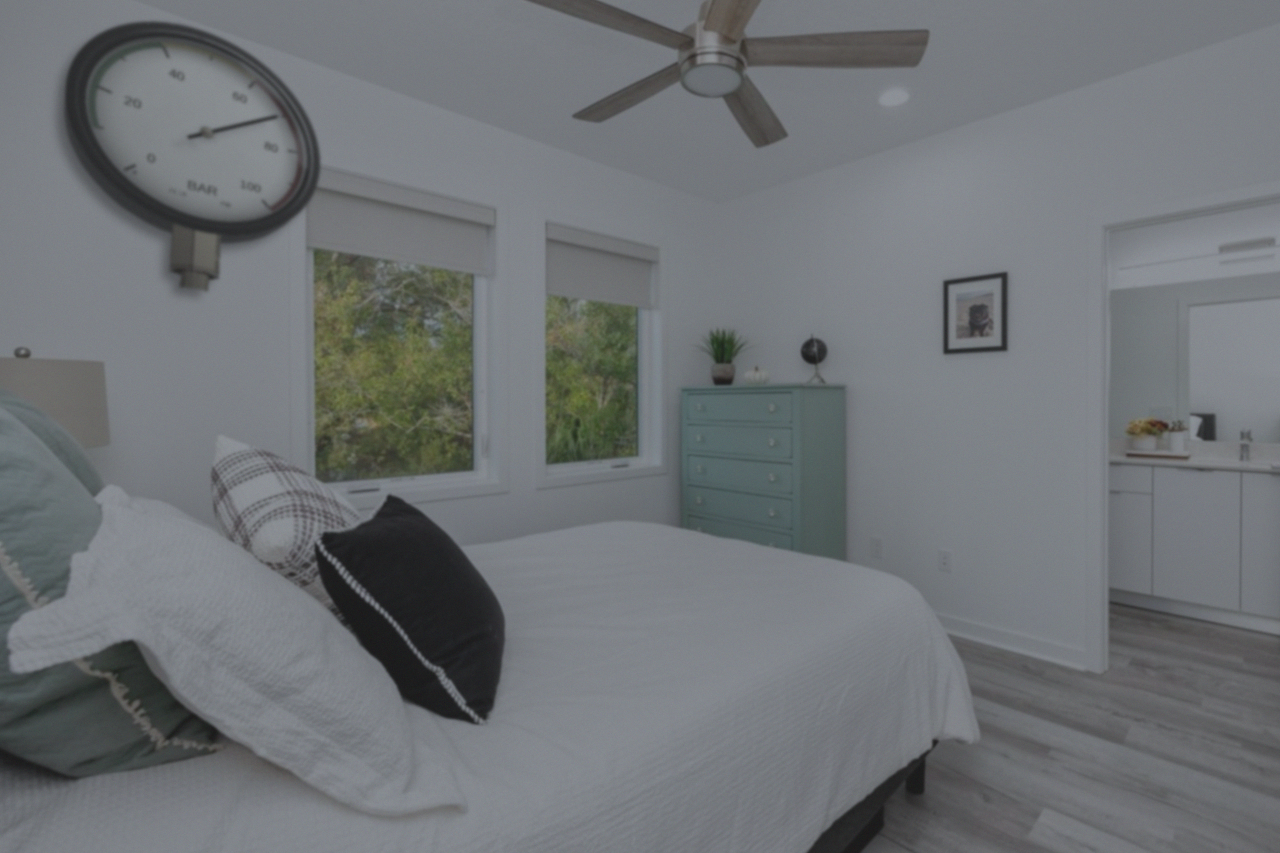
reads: 70
